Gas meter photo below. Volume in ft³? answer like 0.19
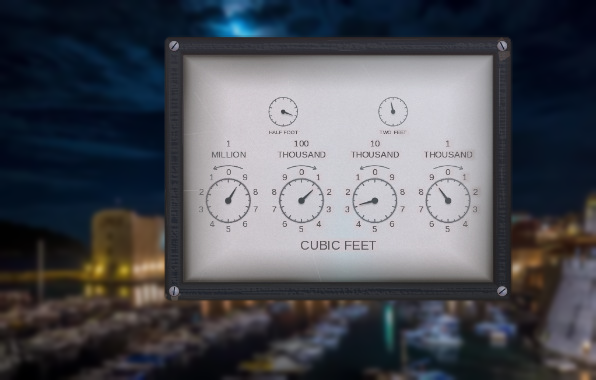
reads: 912900
